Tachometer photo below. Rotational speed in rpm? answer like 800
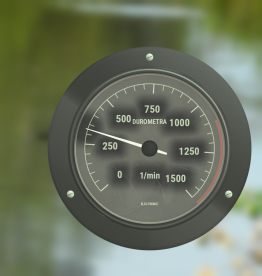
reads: 325
